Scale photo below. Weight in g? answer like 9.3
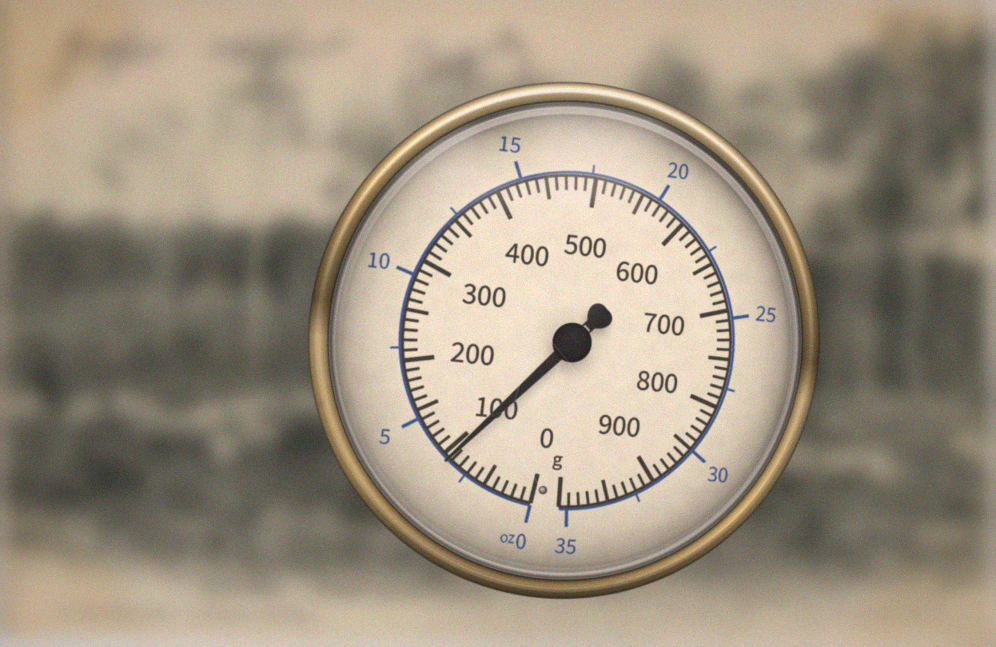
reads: 95
